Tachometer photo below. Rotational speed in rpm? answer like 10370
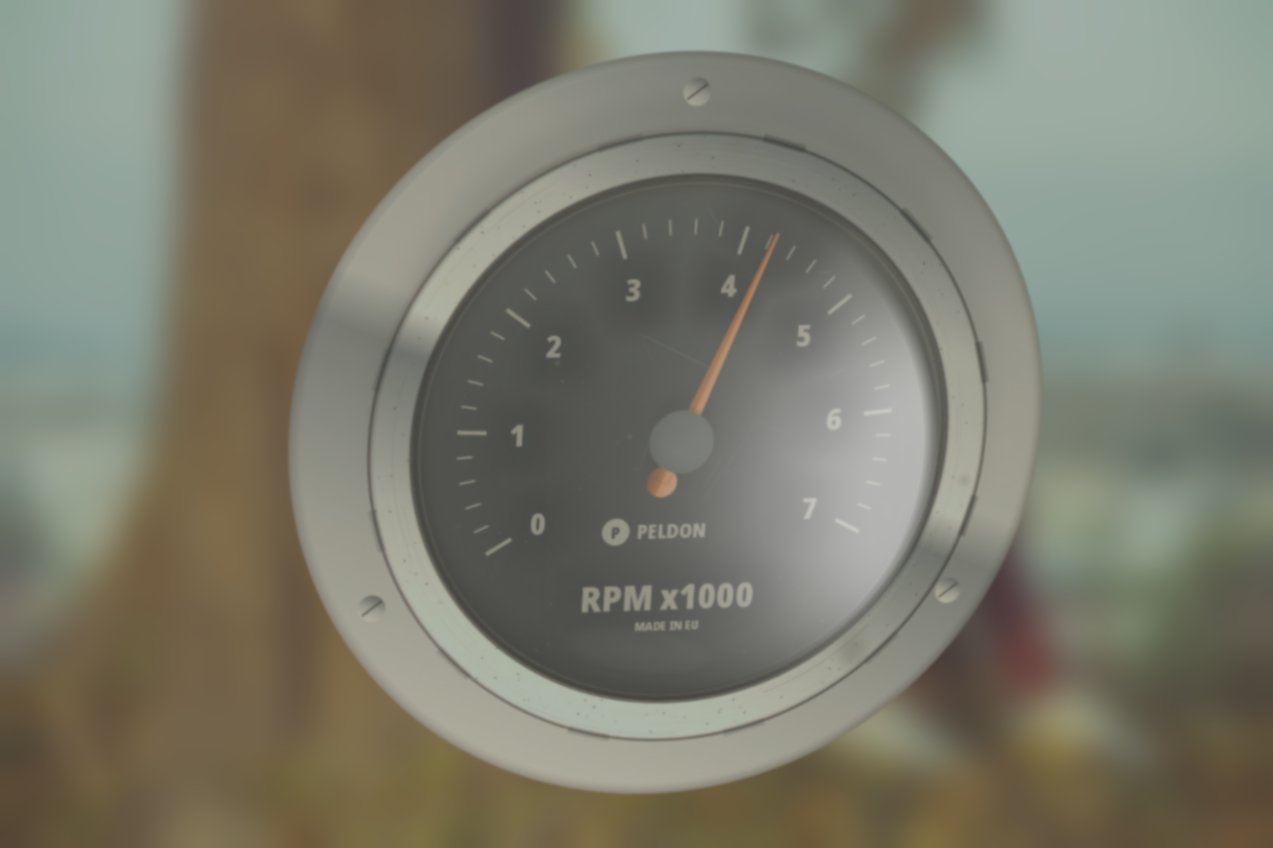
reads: 4200
